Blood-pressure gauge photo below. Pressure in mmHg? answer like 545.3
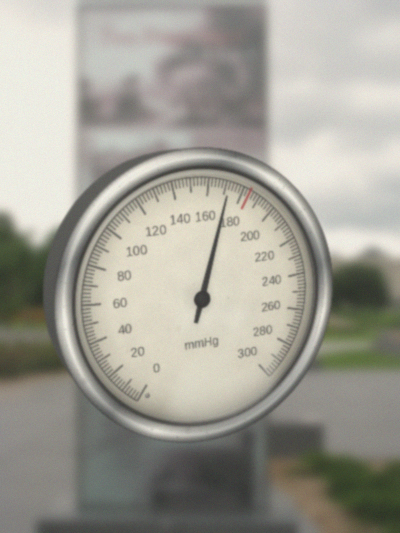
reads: 170
